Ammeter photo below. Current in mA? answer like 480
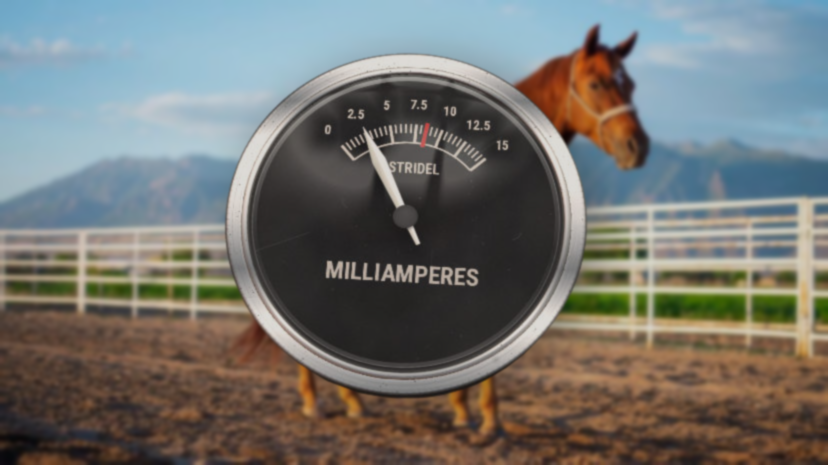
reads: 2.5
